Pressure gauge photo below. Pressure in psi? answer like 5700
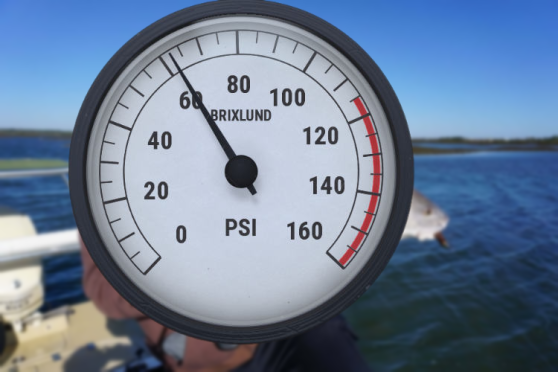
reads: 62.5
